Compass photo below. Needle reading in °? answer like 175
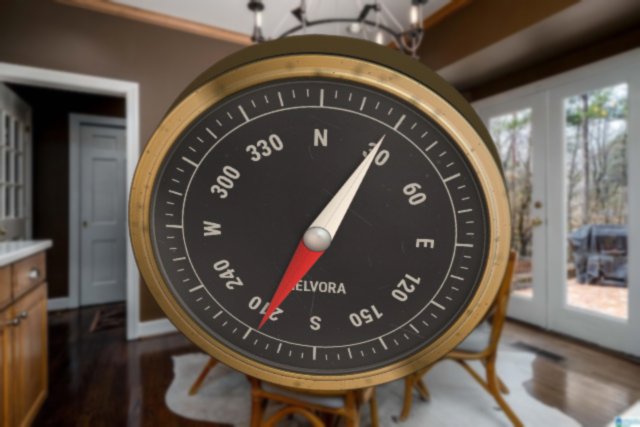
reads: 207.5
